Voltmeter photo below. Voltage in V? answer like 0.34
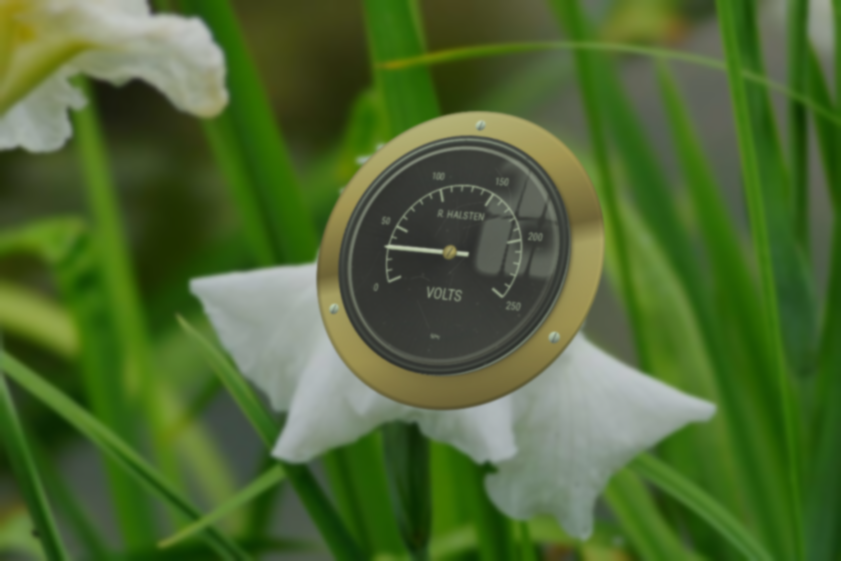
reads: 30
